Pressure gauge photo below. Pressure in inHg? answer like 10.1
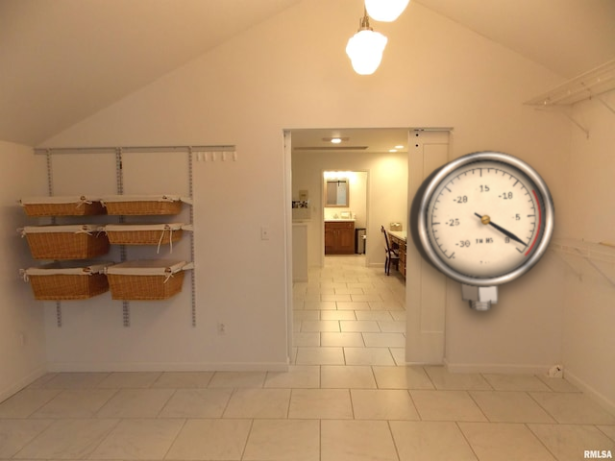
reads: -1
